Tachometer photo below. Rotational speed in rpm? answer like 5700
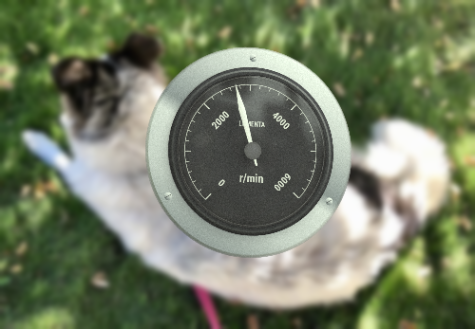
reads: 2700
